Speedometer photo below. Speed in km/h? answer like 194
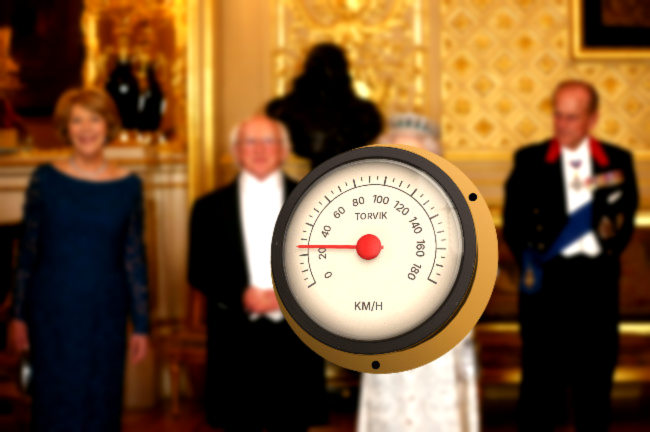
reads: 25
